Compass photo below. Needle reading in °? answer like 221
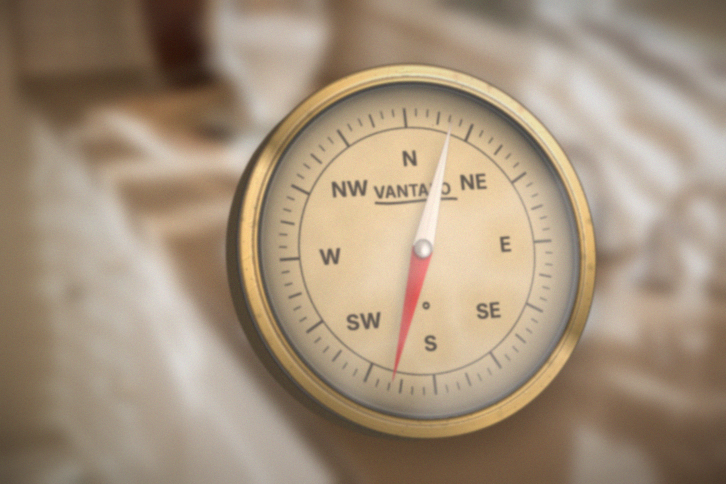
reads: 200
